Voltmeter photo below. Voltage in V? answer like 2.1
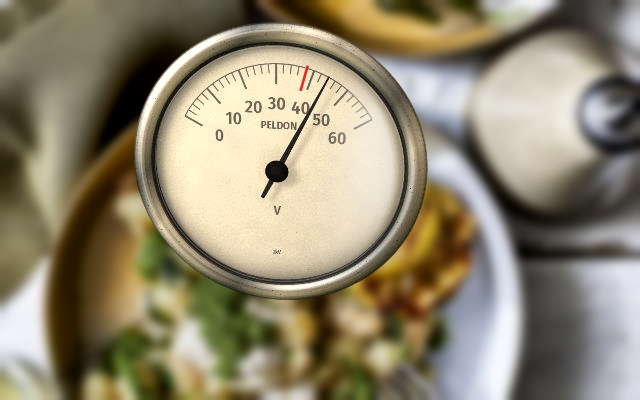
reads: 44
